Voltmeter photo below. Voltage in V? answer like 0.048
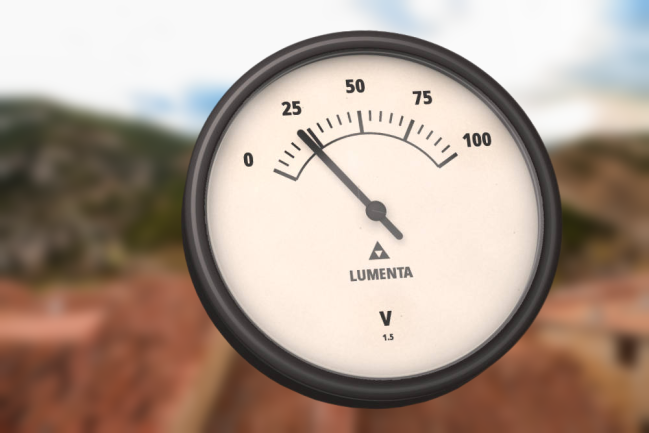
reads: 20
